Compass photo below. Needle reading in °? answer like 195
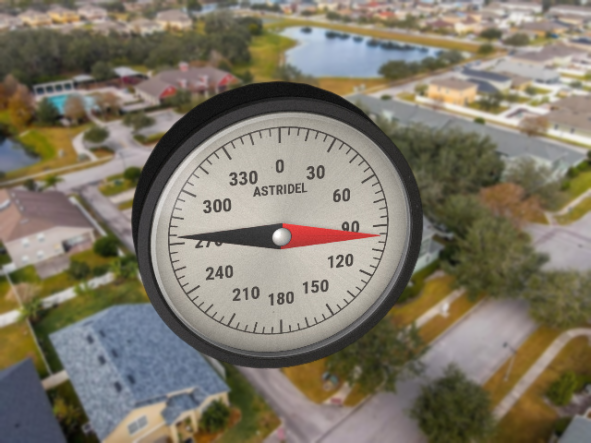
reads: 95
